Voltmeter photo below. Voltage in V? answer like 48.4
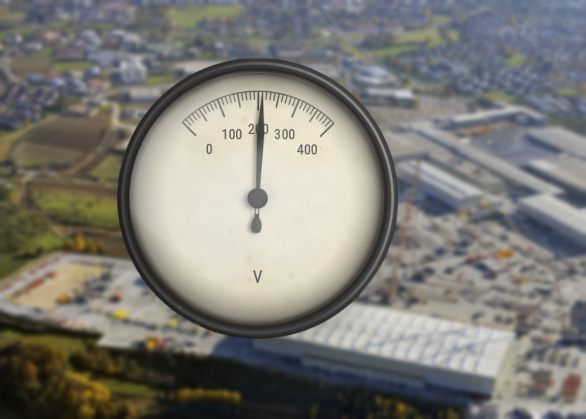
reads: 210
